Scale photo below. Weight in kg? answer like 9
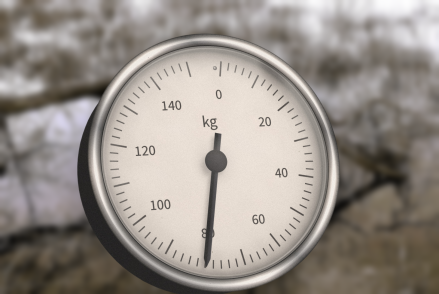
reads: 80
